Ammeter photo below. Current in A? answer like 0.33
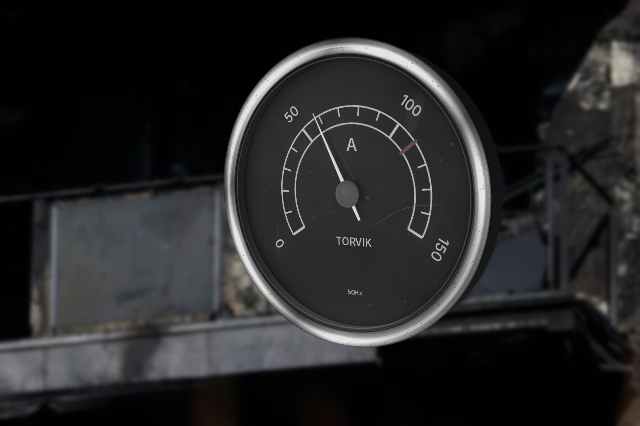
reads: 60
